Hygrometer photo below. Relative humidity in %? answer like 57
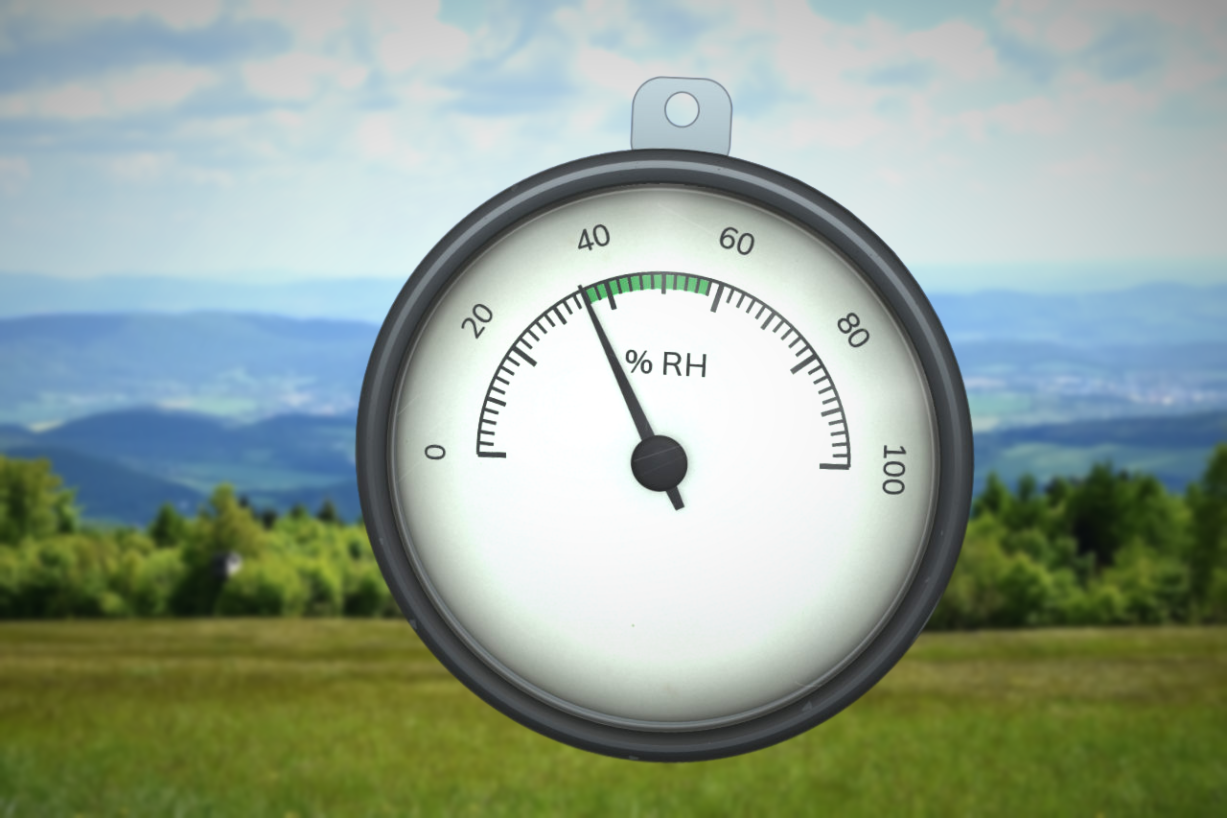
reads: 36
